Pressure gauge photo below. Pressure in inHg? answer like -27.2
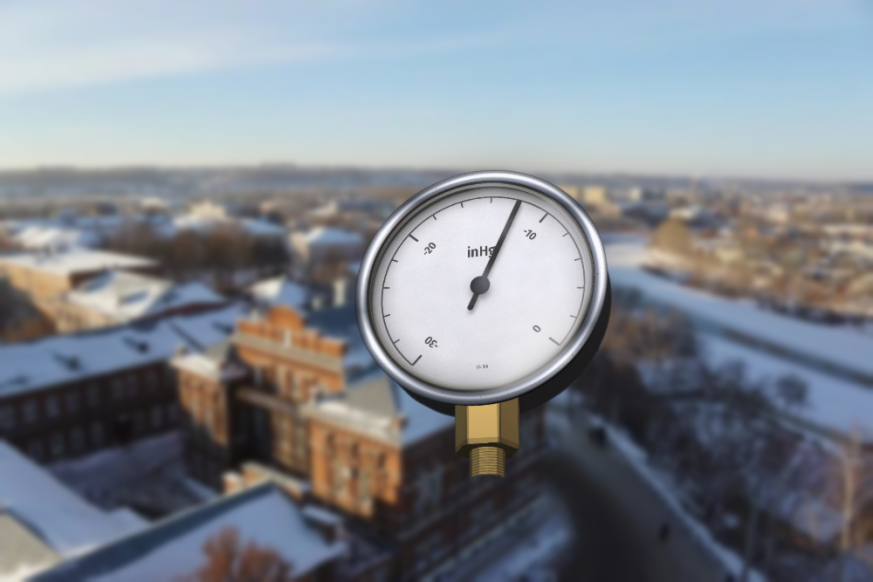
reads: -12
